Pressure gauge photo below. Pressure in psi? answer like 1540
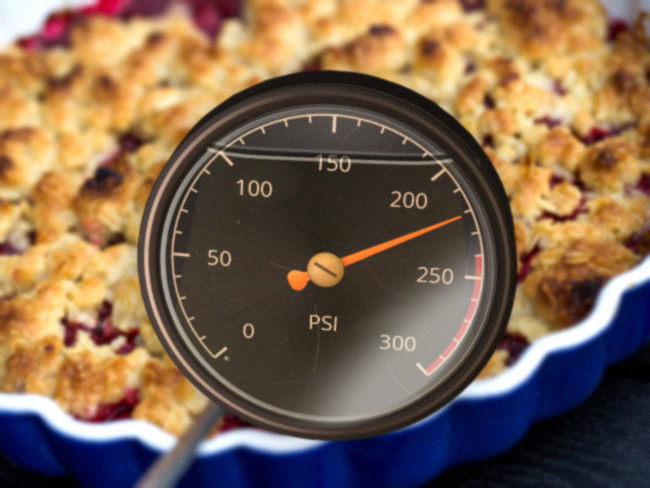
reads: 220
